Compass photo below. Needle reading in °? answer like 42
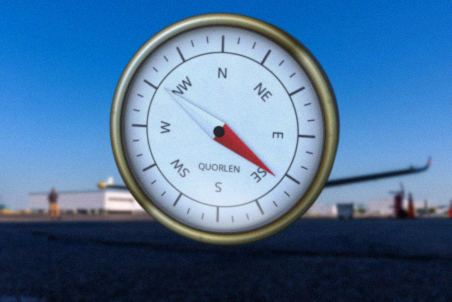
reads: 125
